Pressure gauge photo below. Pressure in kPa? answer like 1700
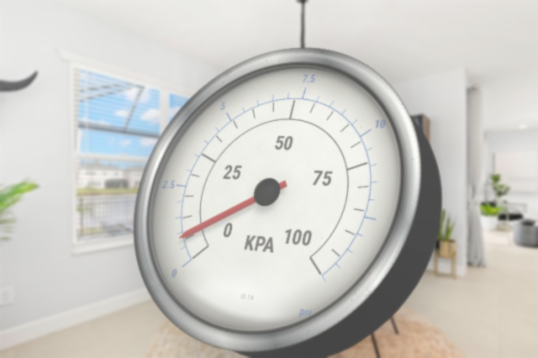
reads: 5
